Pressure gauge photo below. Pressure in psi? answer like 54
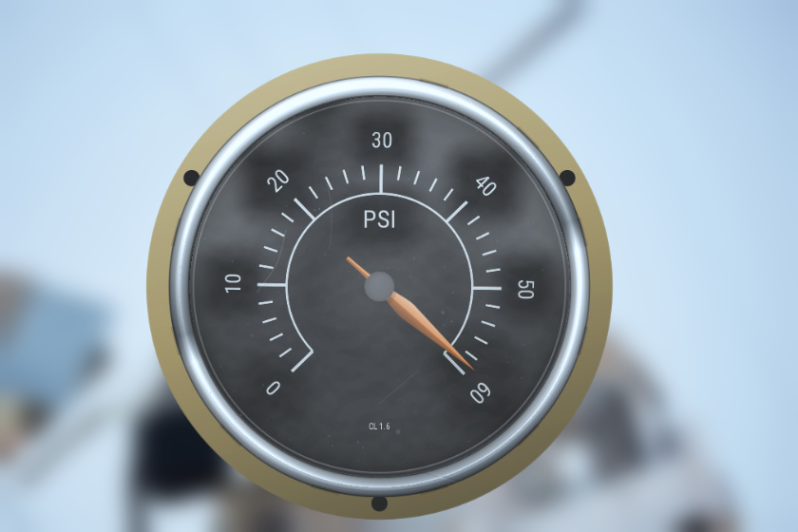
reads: 59
